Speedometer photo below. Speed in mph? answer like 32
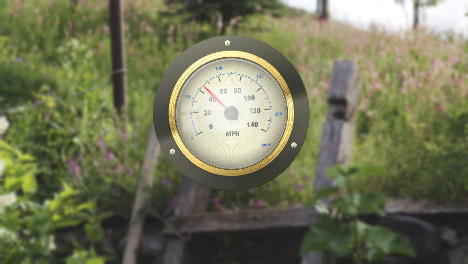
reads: 45
